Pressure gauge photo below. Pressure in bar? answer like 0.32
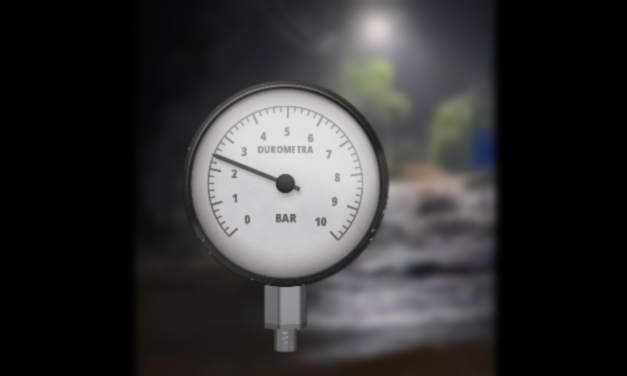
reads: 2.4
